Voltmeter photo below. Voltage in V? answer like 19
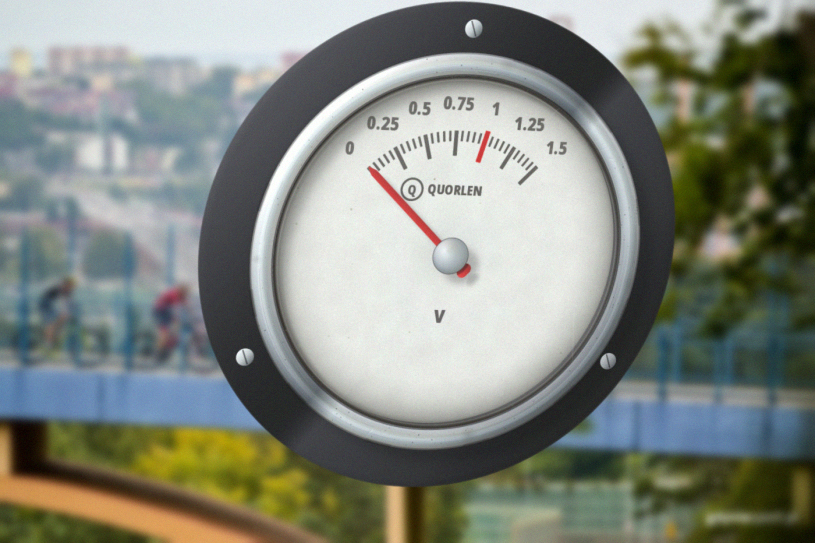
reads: 0
